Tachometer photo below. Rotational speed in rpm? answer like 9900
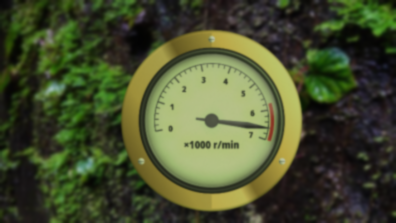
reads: 6600
